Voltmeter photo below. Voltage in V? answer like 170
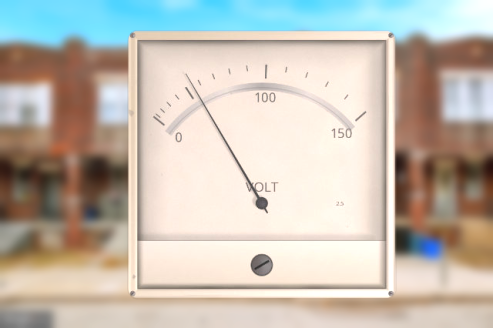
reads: 55
